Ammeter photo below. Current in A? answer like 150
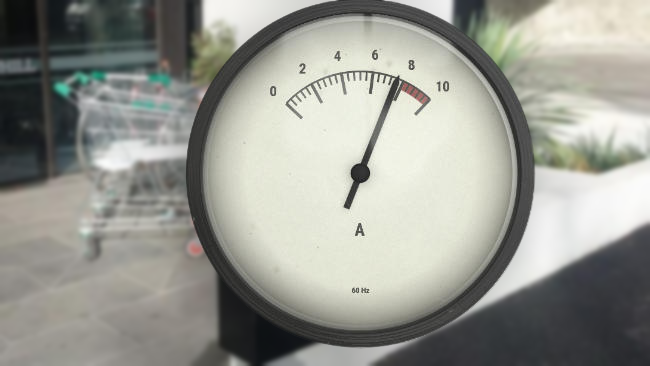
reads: 7.6
